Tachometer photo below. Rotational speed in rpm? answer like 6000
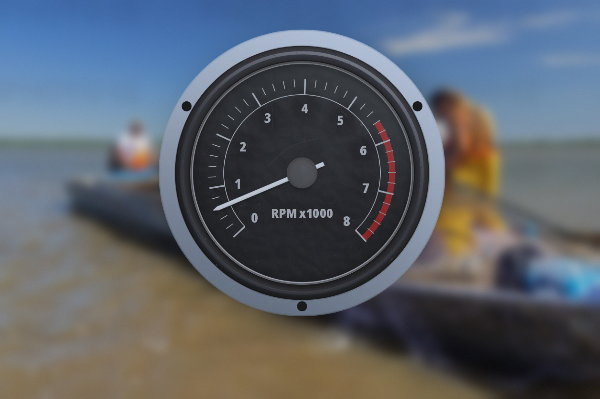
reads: 600
